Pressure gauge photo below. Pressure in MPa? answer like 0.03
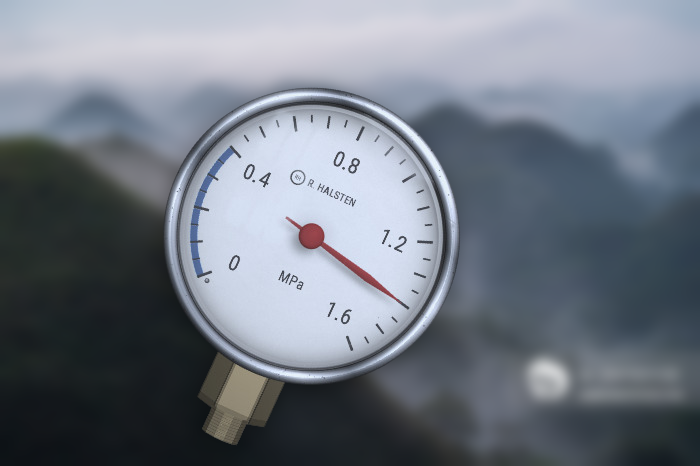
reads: 1.4
